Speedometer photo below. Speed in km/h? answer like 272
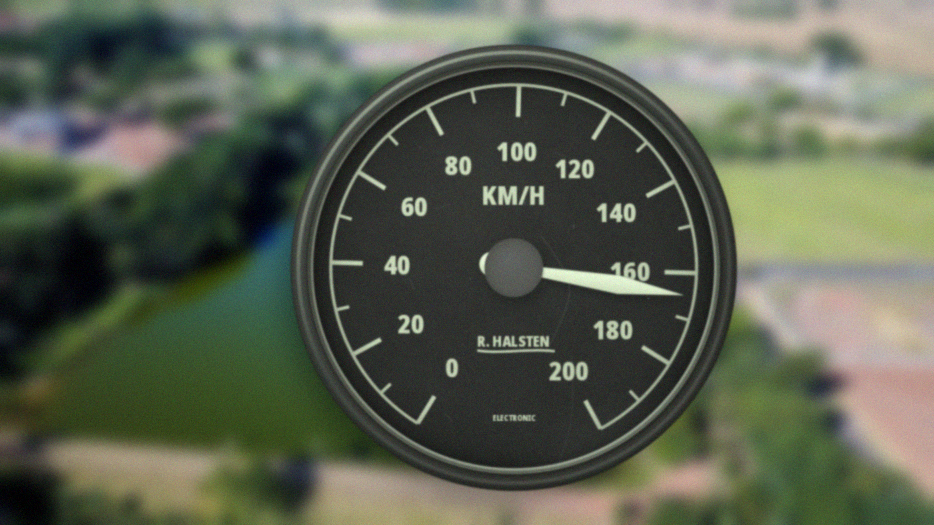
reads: 165
